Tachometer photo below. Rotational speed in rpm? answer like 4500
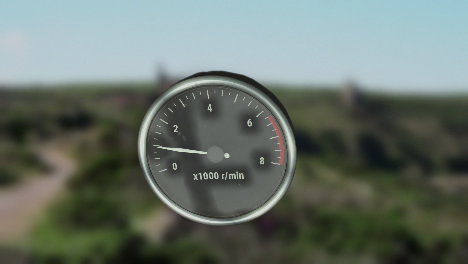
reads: 1000
